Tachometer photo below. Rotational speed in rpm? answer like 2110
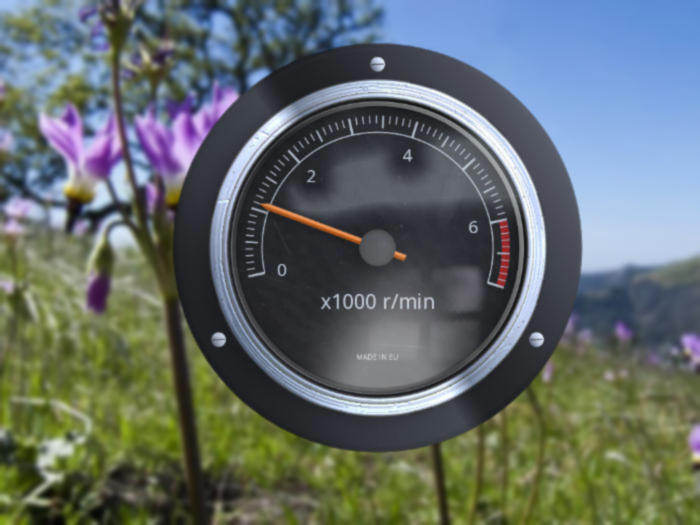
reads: 1100
